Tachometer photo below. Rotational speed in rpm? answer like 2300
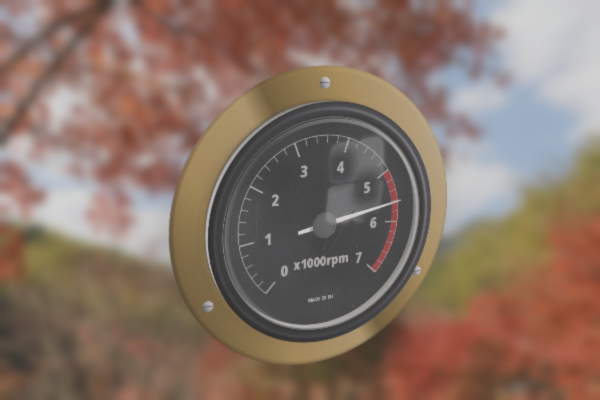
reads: 5600
